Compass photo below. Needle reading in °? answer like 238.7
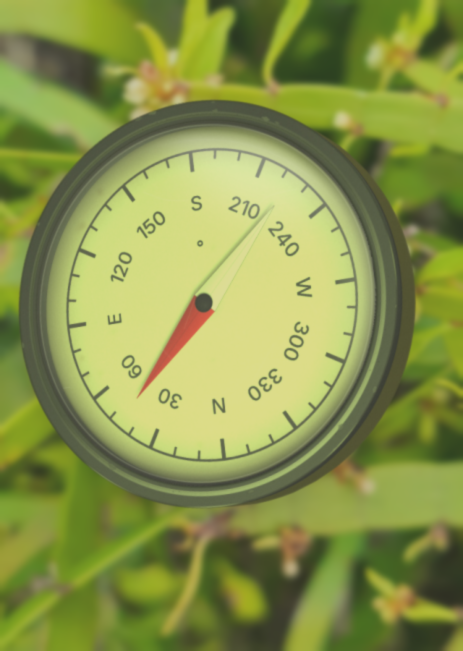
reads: 45
